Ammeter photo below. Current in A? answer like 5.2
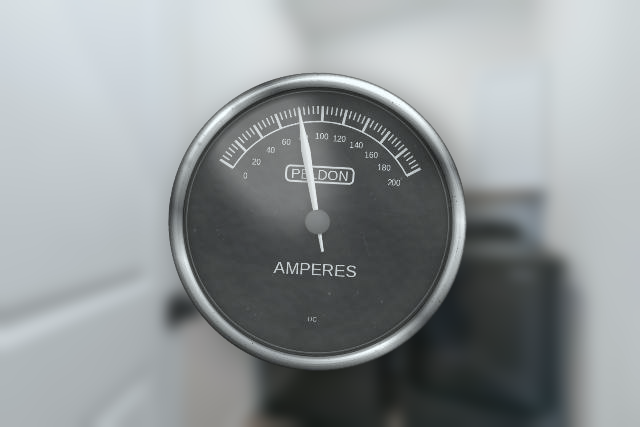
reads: 80
